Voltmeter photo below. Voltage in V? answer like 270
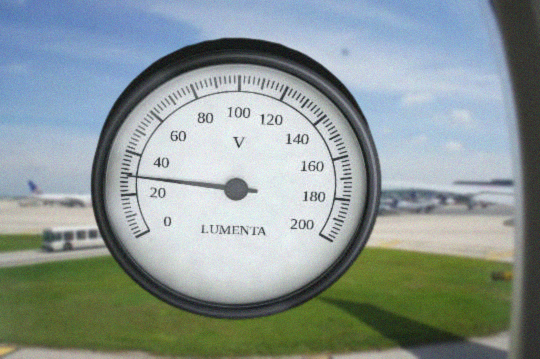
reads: 30
